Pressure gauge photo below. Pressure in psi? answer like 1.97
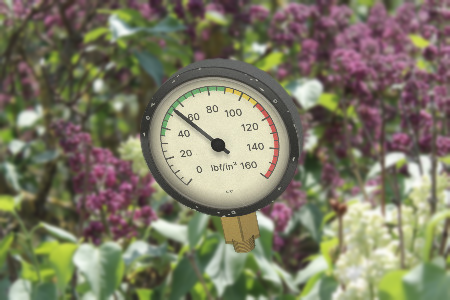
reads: 55
